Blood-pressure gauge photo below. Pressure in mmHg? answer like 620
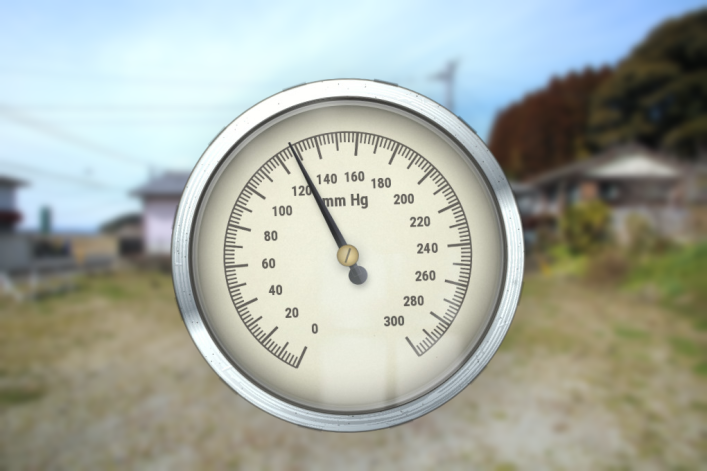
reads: 128
